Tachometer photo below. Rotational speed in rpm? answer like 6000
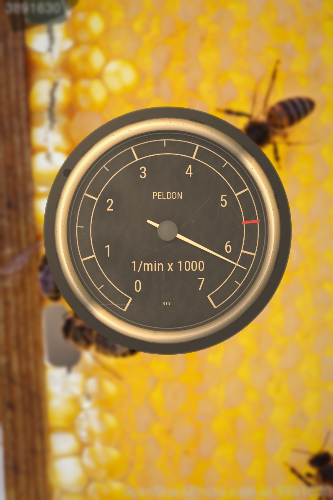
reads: 6250
